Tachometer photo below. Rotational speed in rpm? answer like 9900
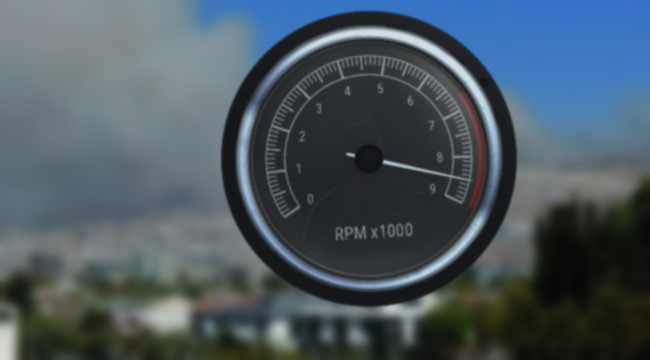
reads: 8500
